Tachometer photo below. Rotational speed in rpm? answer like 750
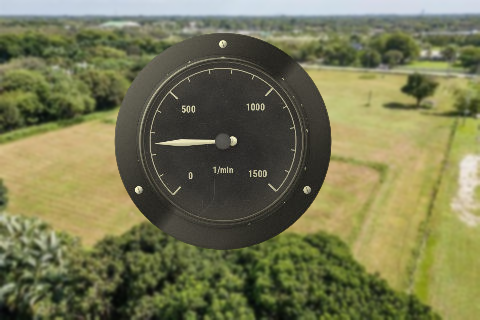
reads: 250
